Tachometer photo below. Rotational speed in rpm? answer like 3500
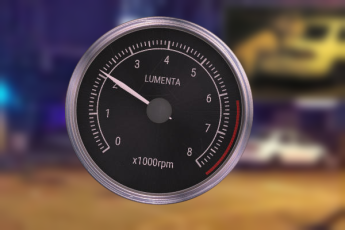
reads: 2100
